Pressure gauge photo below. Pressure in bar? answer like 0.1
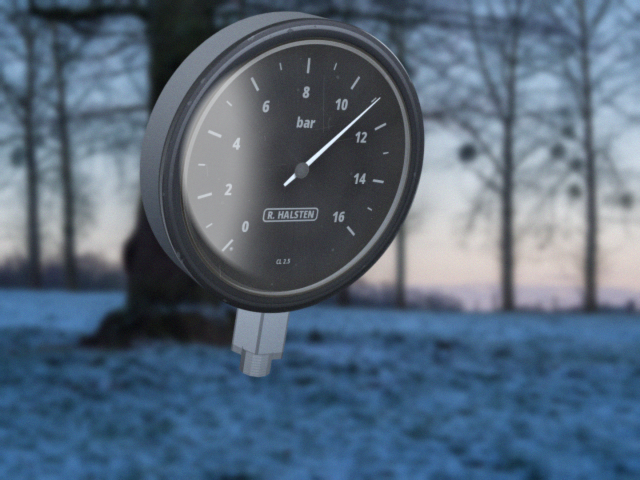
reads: 11
